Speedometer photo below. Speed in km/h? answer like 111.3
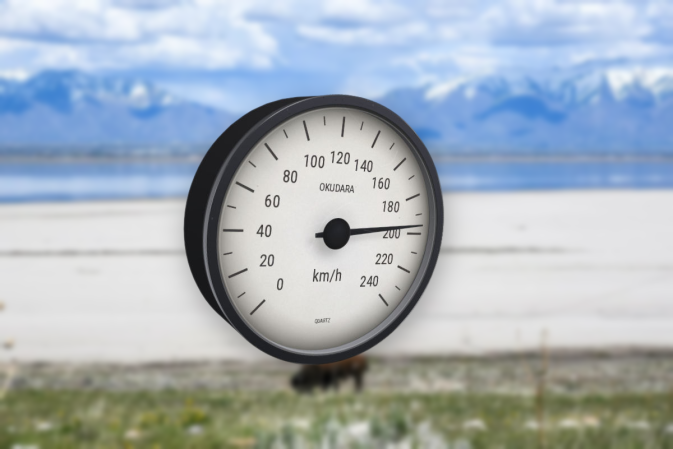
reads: 195
